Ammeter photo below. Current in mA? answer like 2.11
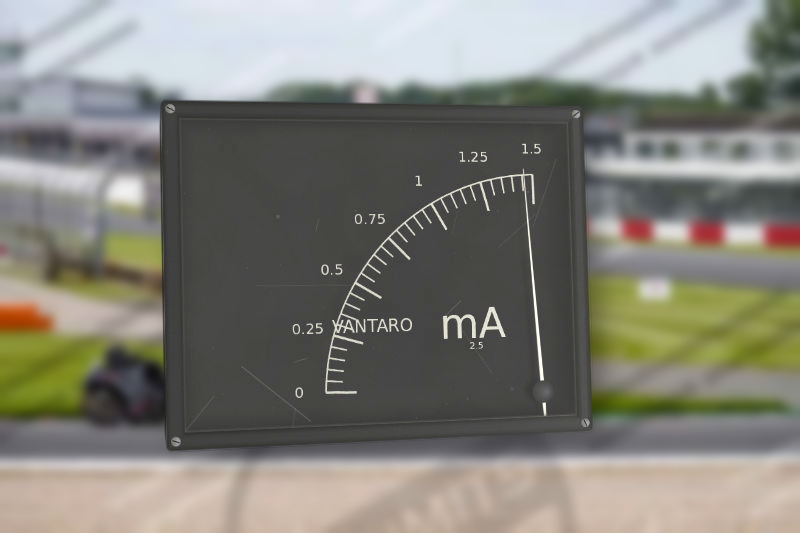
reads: 1.45
